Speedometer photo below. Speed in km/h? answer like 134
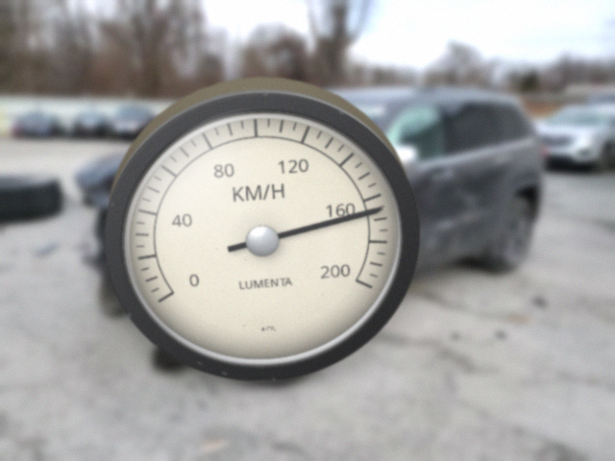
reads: 165
